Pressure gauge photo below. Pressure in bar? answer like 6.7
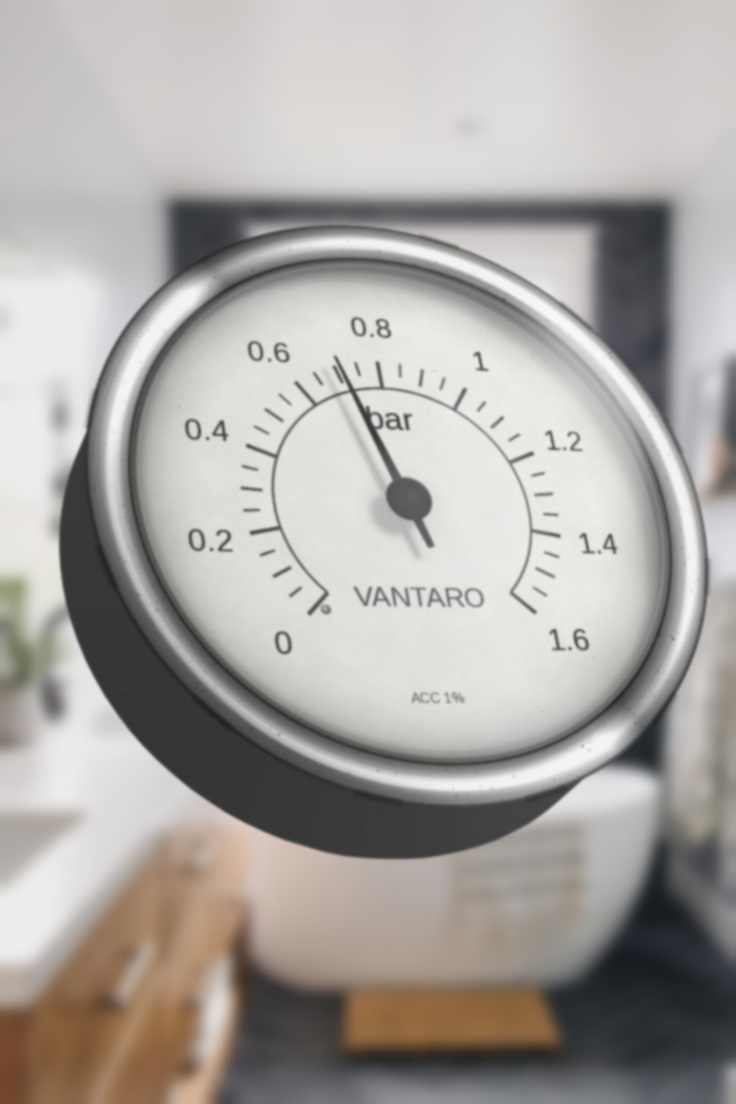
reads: 0.7
